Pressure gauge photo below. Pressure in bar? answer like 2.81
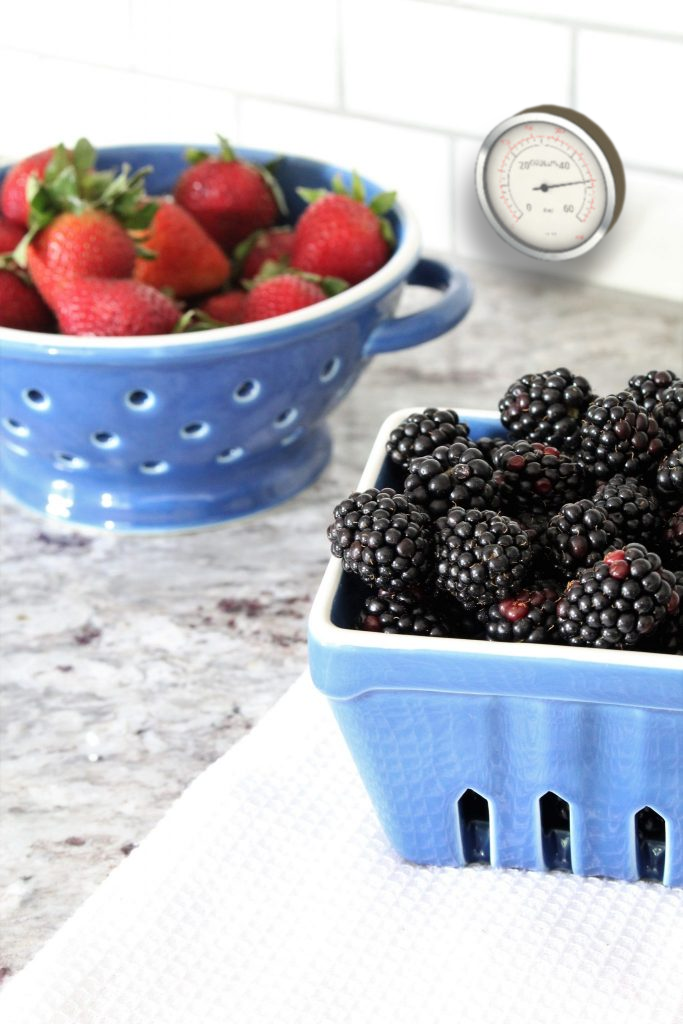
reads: 48
